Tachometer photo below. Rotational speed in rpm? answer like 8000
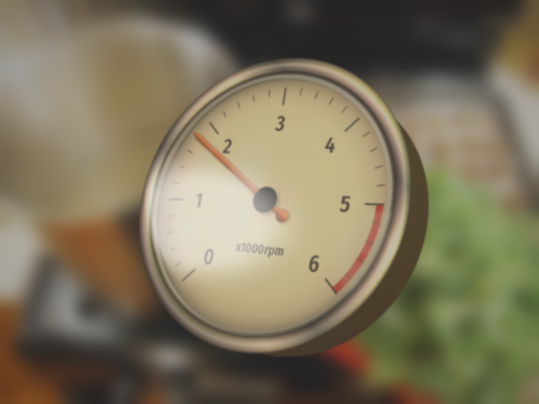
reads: 1800
